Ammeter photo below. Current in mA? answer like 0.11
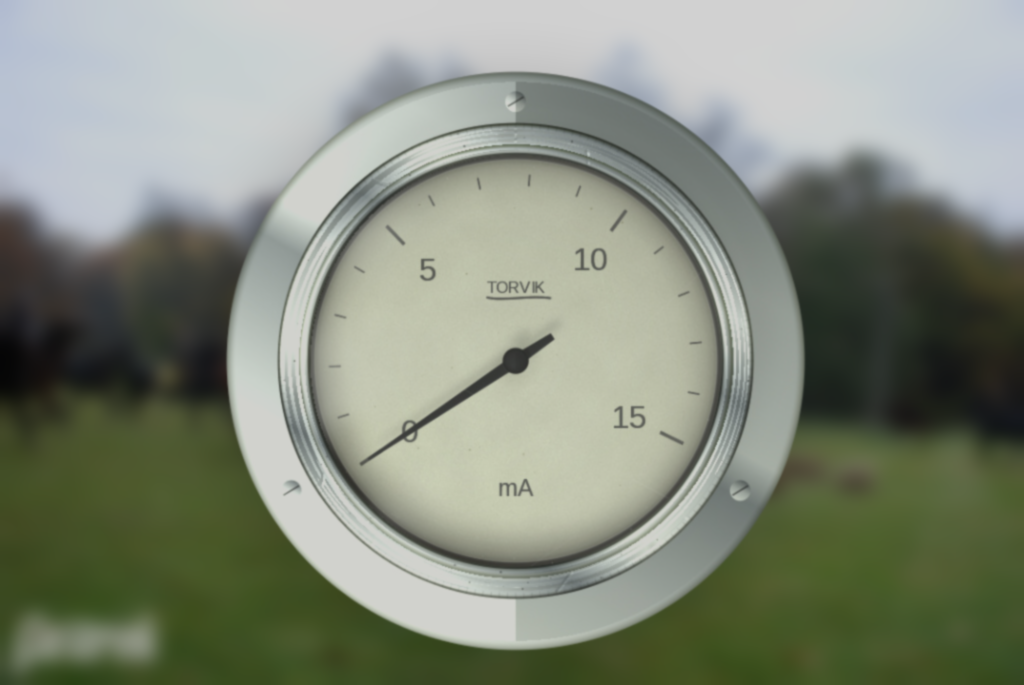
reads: 0
